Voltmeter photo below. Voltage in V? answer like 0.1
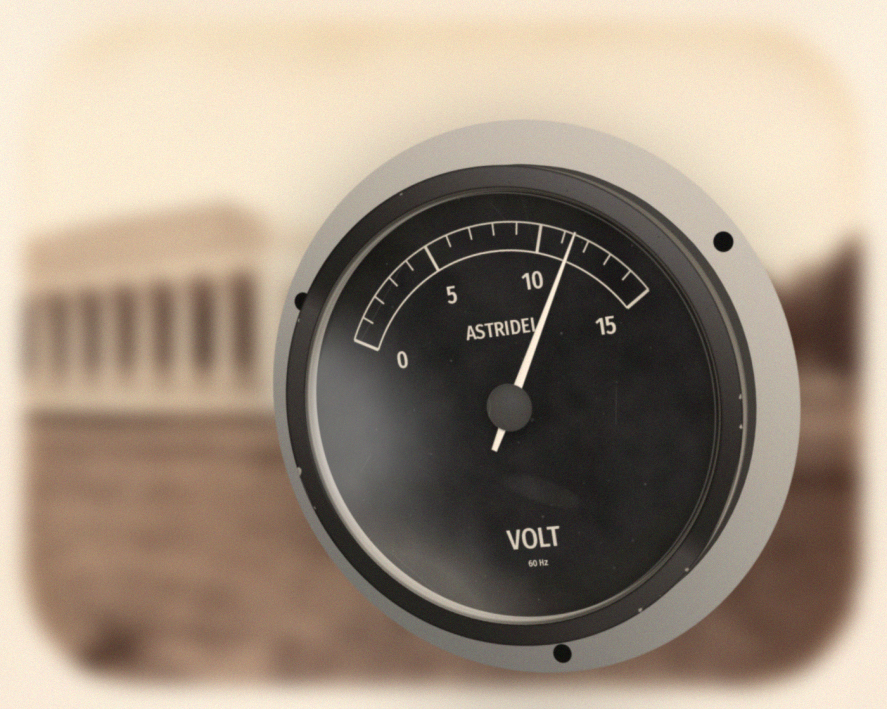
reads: 11.5
